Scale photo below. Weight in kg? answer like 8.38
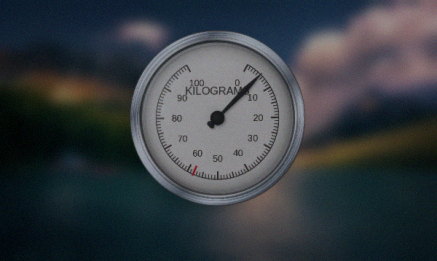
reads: 5
